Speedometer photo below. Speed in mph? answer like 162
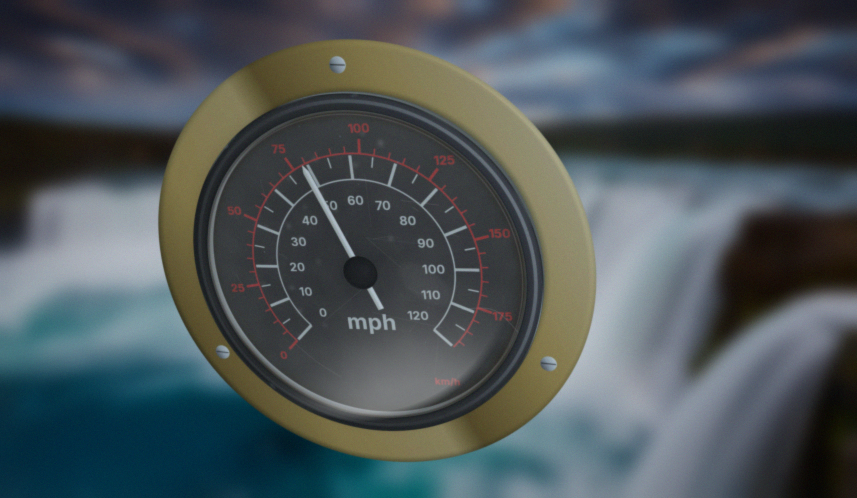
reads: 50
